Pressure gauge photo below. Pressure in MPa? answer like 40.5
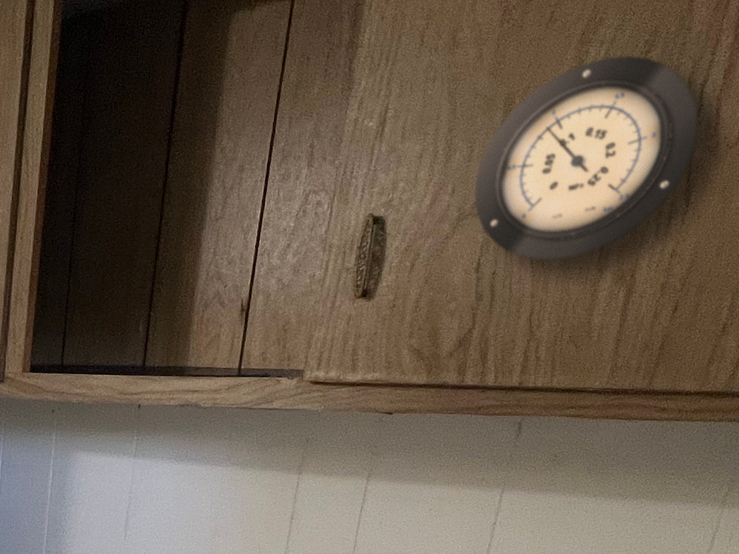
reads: 0.09
